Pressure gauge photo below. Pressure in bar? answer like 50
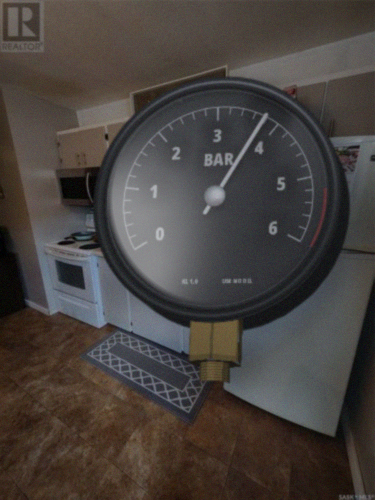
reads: 3.8
